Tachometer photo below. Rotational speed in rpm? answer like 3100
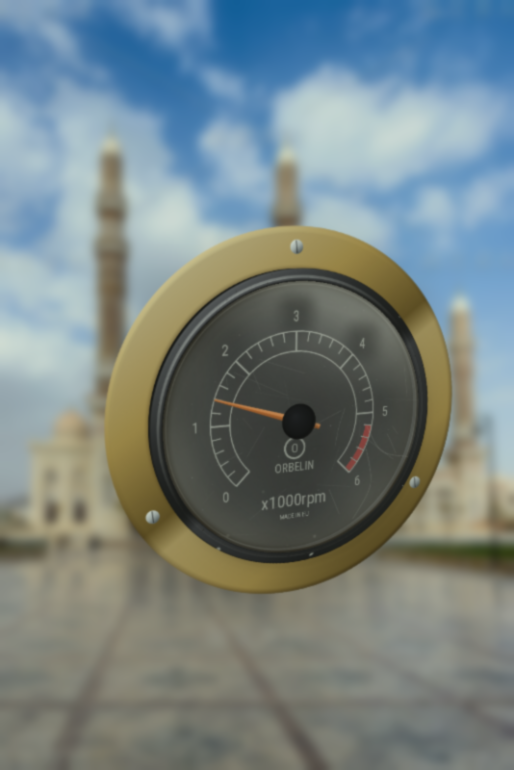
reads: 1400
